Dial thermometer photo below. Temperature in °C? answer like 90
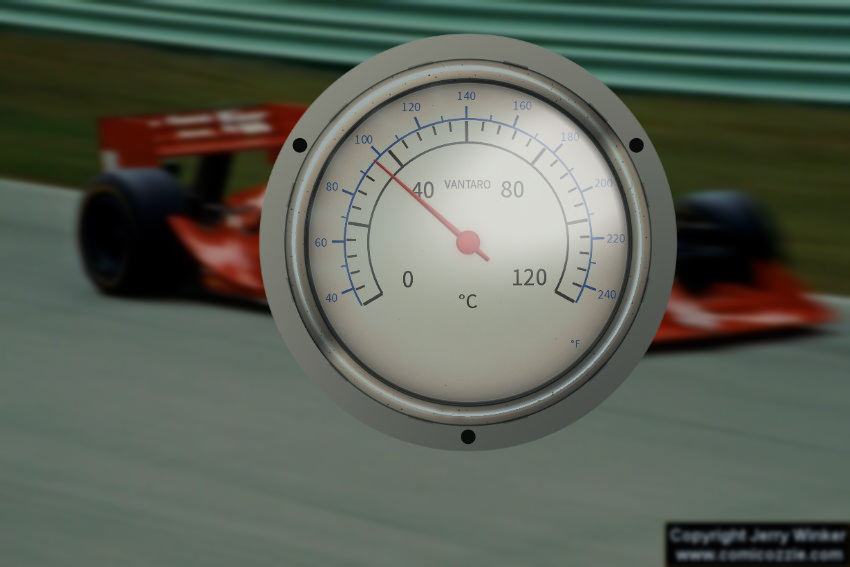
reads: 36
